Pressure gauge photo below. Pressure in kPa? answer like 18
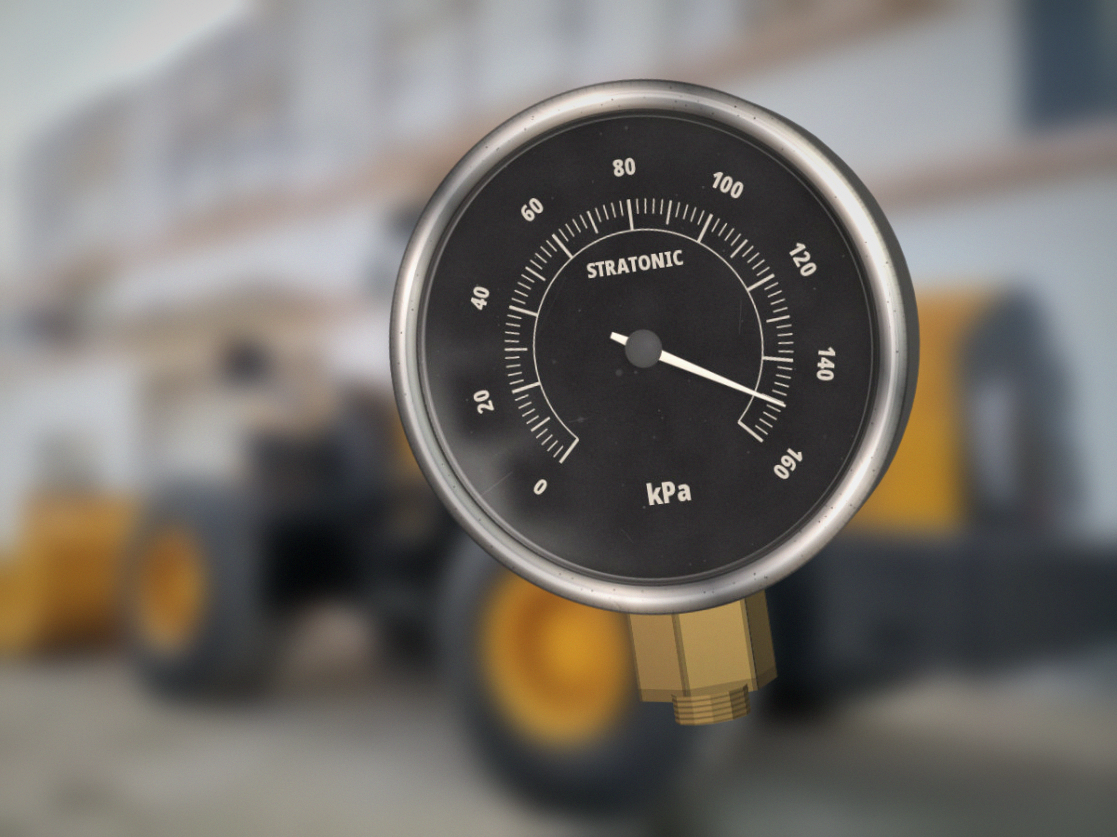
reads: 150
